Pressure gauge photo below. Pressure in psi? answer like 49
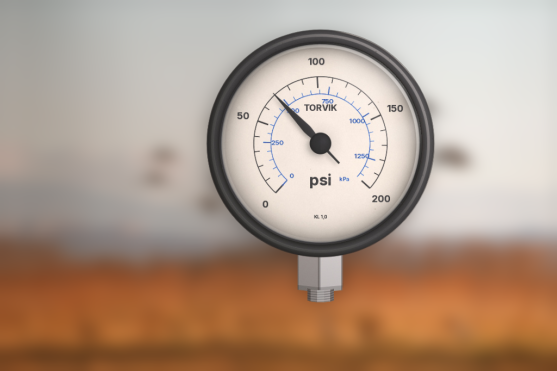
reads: 70
